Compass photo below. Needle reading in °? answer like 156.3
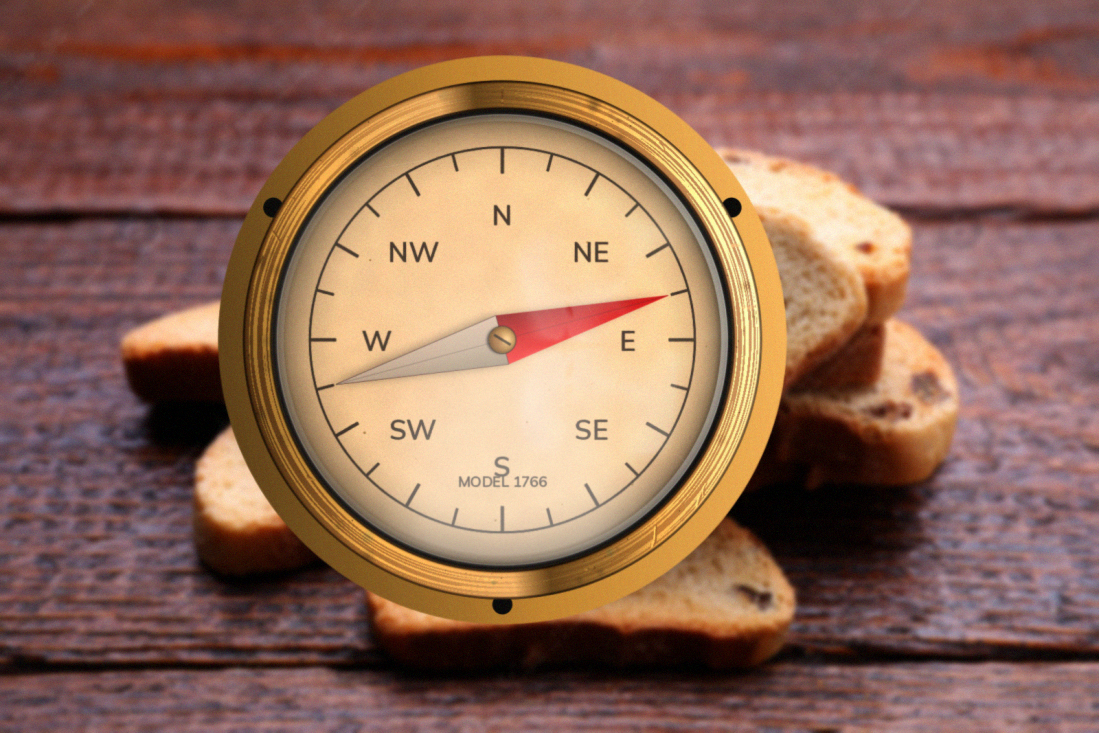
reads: 75
